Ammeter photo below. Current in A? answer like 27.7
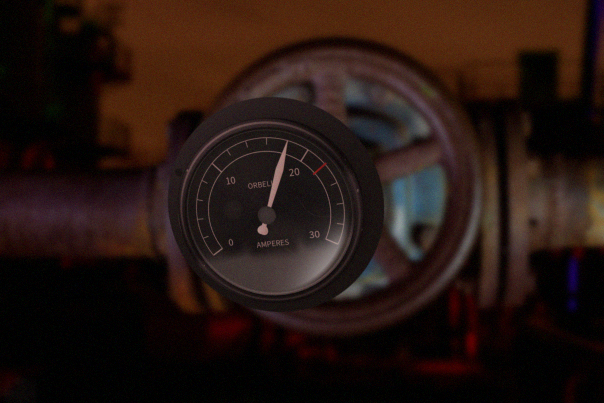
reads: 18
